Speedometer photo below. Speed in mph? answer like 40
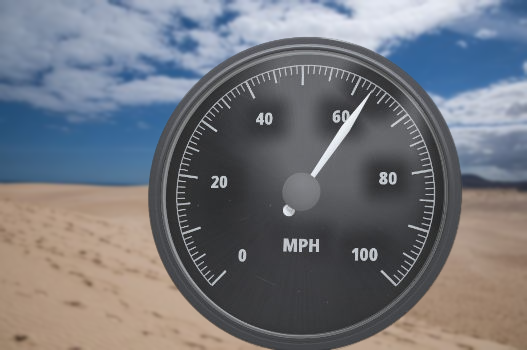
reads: 63
